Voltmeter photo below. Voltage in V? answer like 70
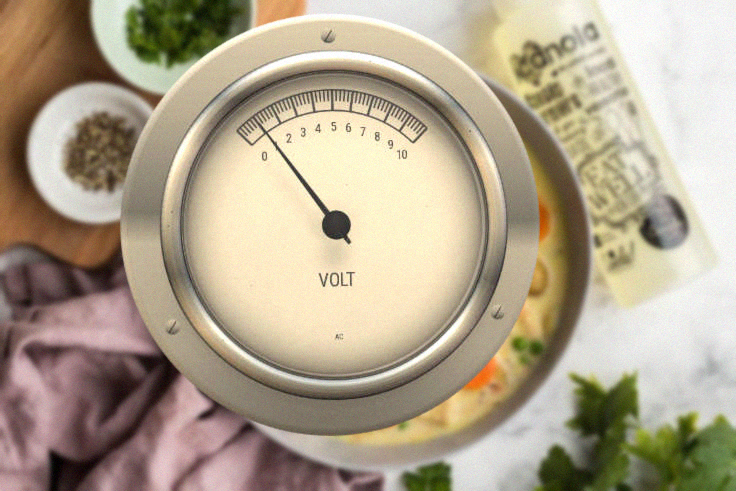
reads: 1
